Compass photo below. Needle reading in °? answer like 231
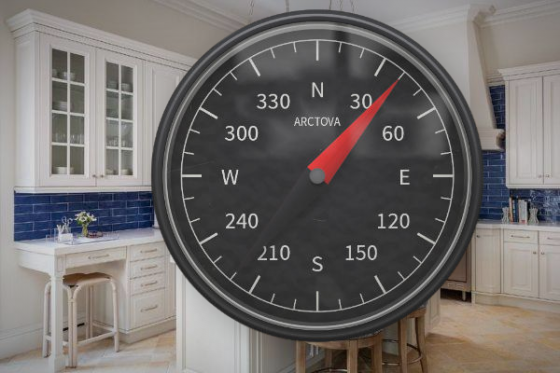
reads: 40
